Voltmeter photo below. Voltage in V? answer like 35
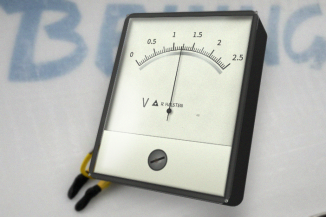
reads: 1.25
